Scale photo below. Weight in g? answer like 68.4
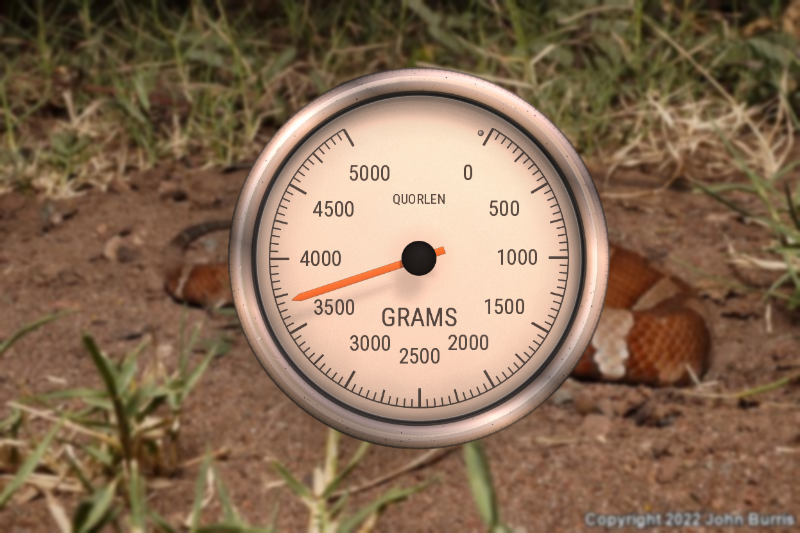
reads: 3700
